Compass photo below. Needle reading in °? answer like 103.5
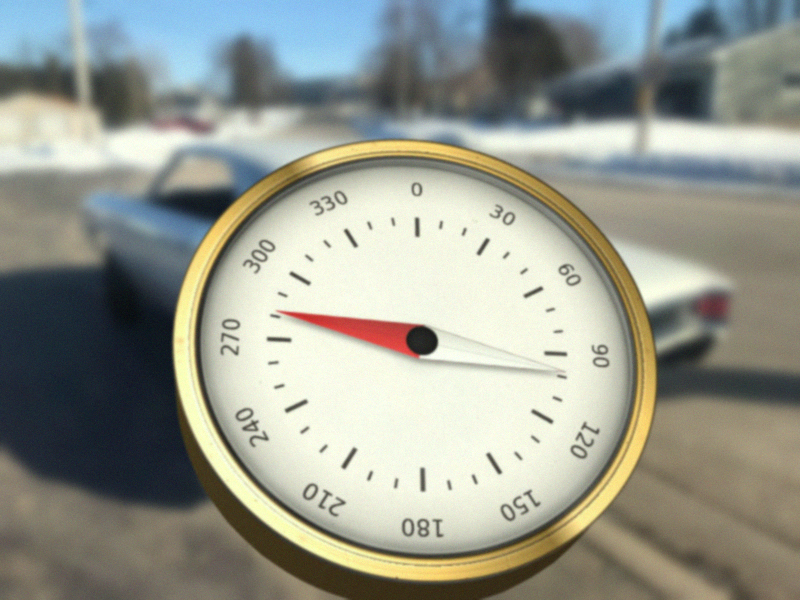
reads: 280
